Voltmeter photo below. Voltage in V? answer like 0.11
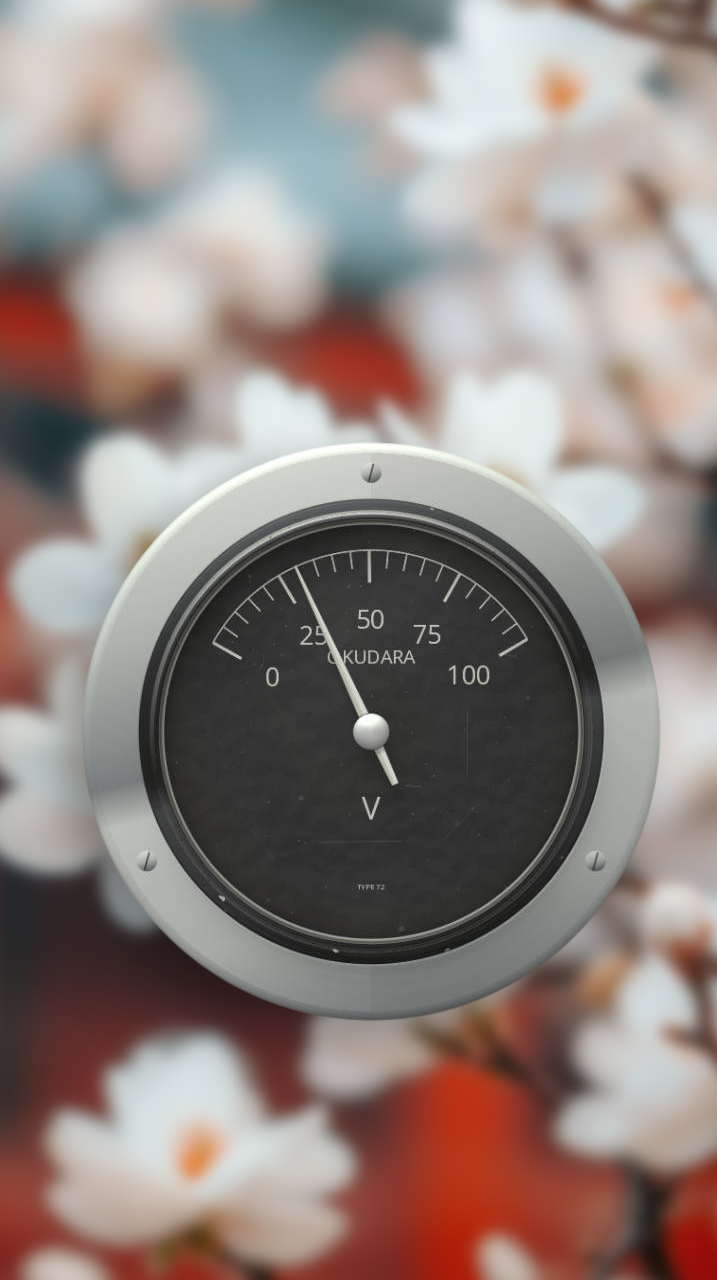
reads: 30
